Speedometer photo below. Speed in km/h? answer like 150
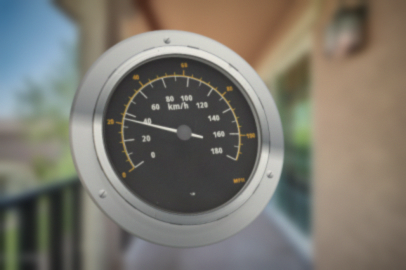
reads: 35
